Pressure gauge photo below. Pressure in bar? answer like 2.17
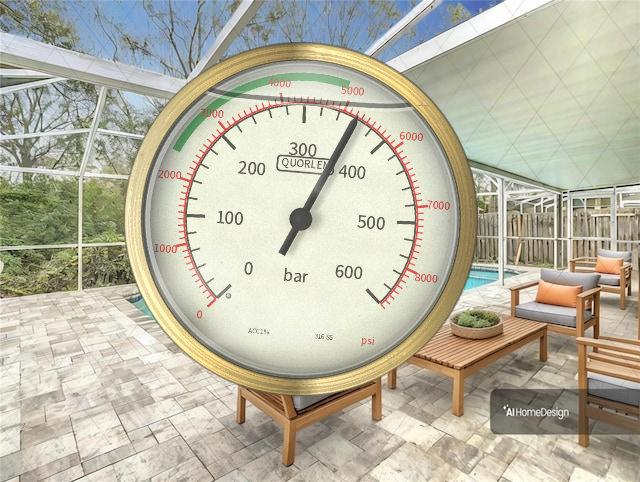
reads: 360
